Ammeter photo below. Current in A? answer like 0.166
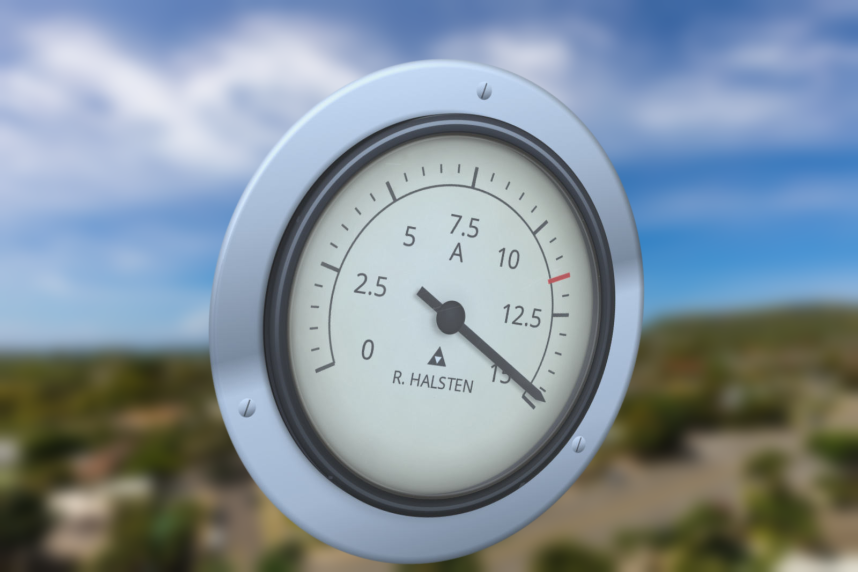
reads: 14.75
